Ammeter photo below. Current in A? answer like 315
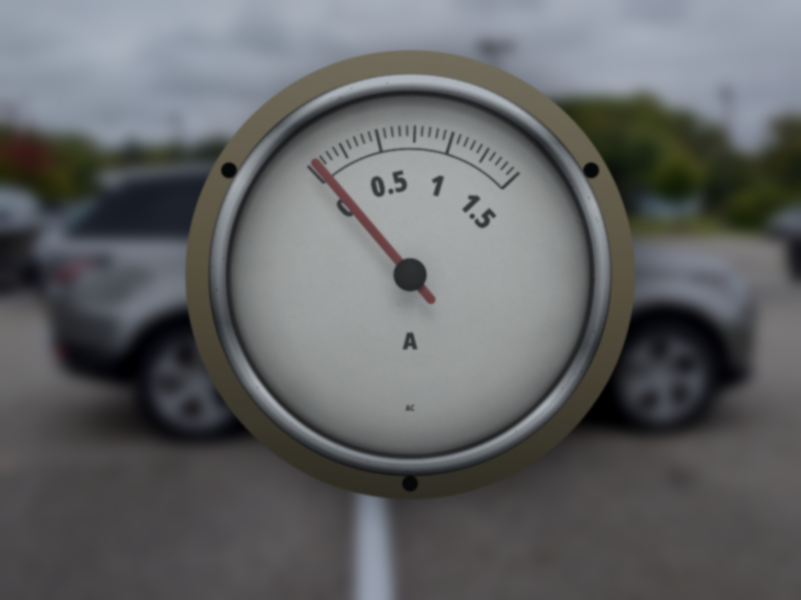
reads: 0.05
